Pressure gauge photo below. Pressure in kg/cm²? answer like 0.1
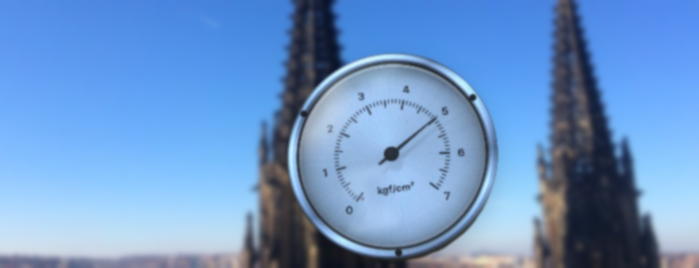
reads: 5
